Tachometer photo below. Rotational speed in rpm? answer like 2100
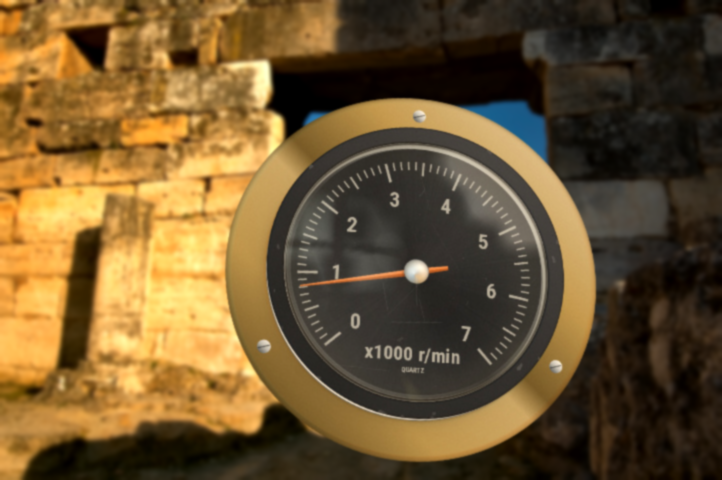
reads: 800
